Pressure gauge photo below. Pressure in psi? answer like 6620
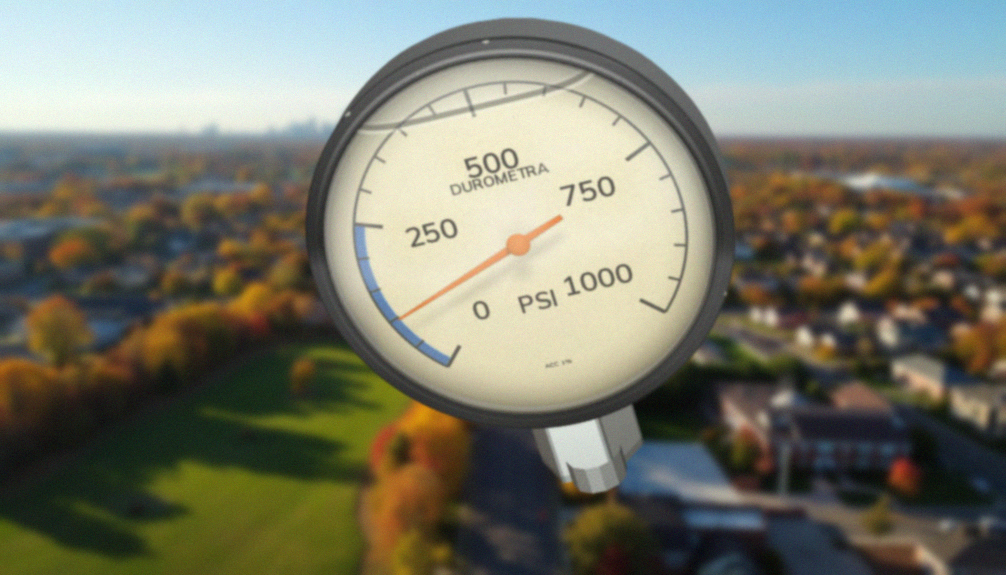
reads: 100
